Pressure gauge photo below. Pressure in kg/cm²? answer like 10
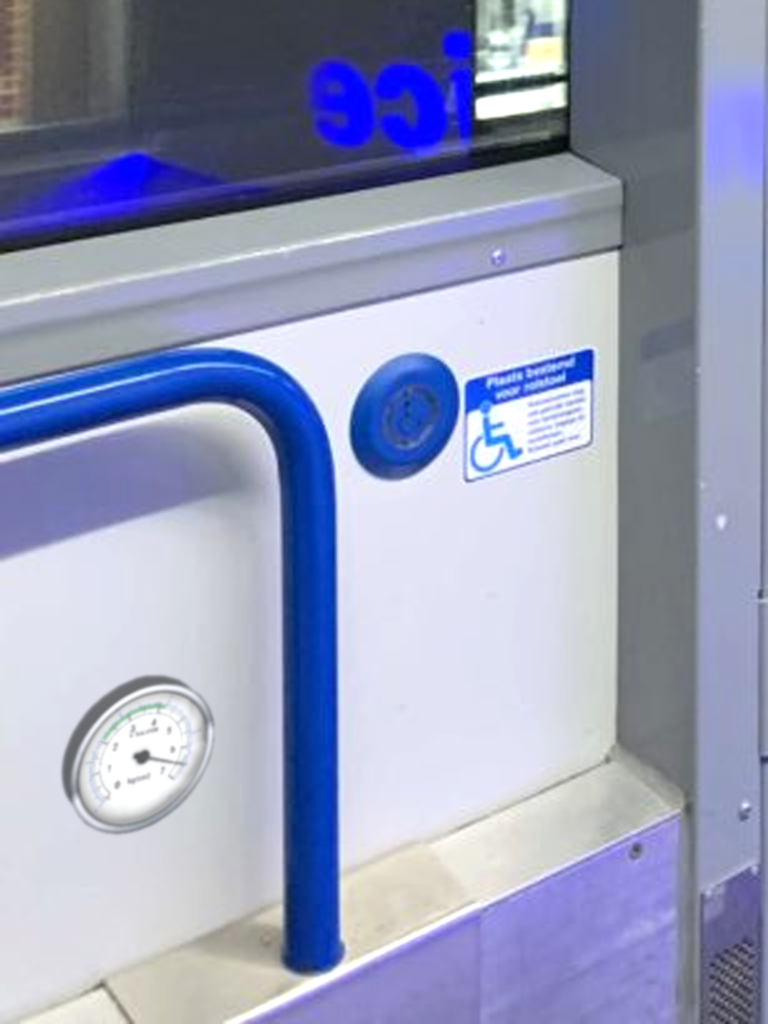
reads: 6.5
